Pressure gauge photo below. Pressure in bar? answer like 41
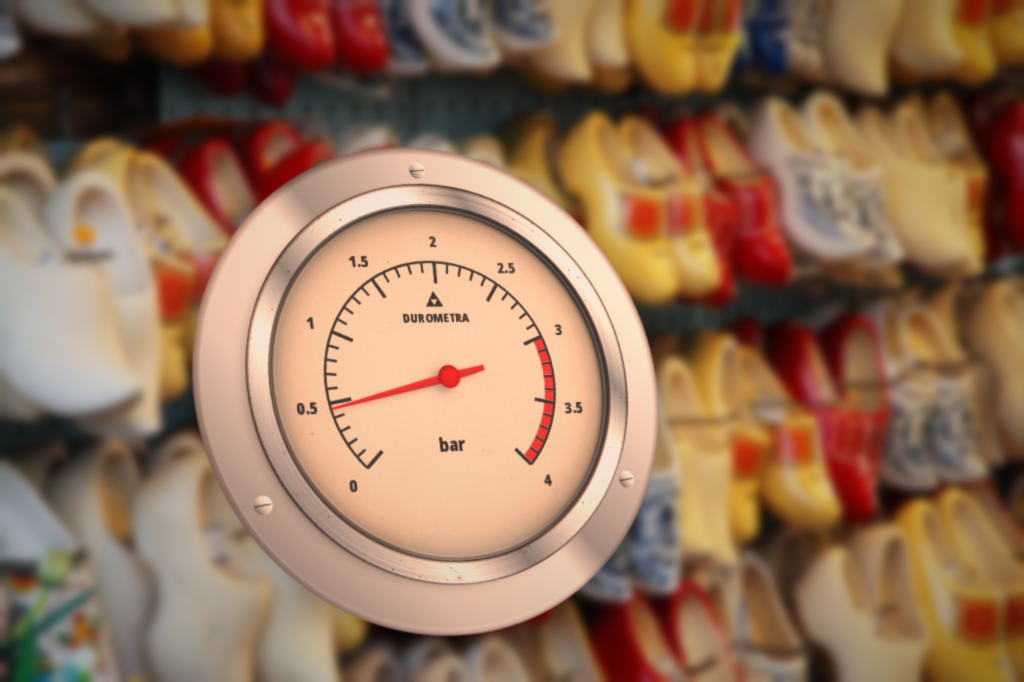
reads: 0.45
